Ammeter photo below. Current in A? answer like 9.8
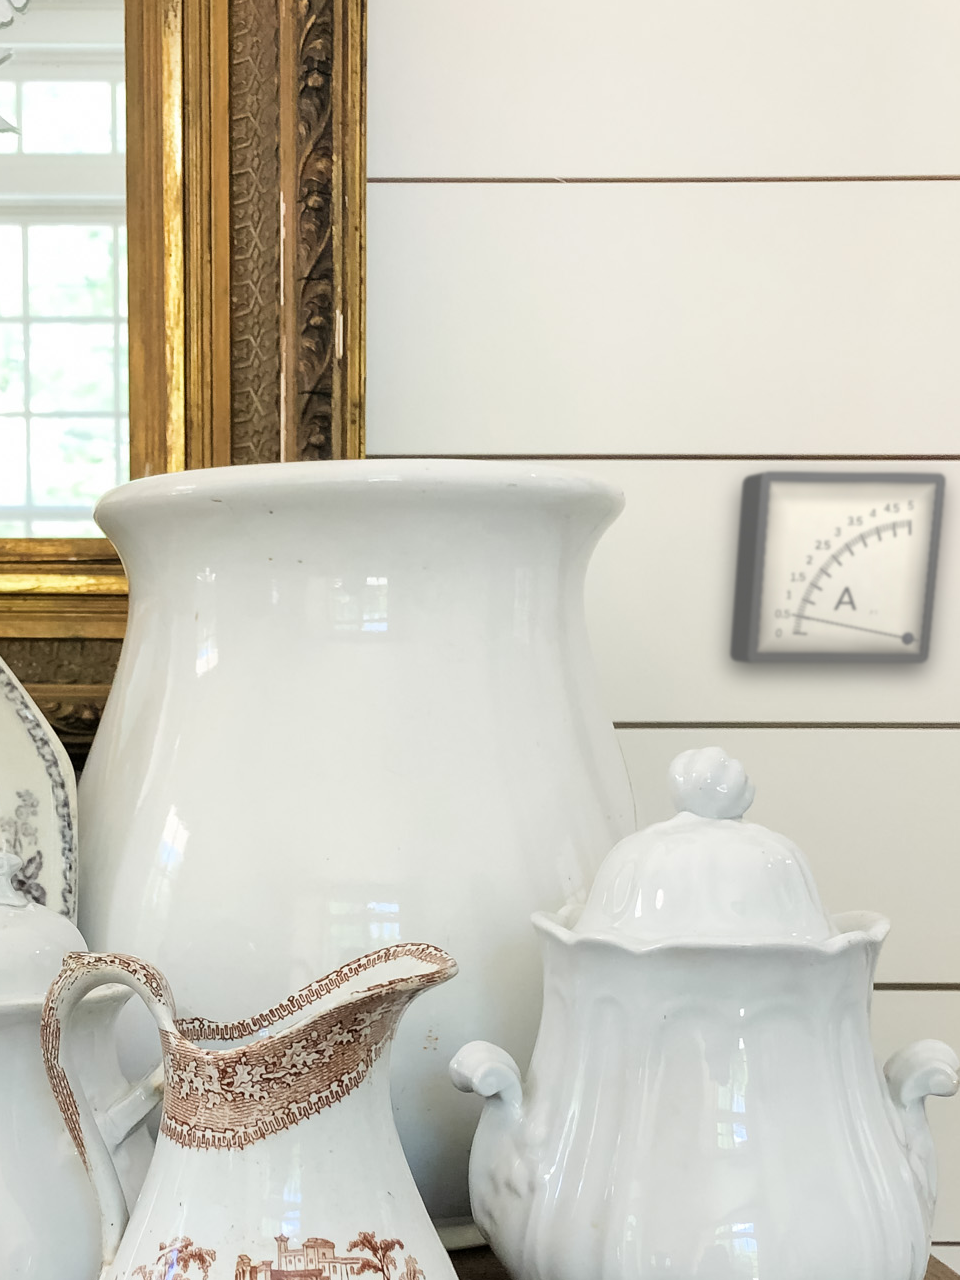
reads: 0.5
